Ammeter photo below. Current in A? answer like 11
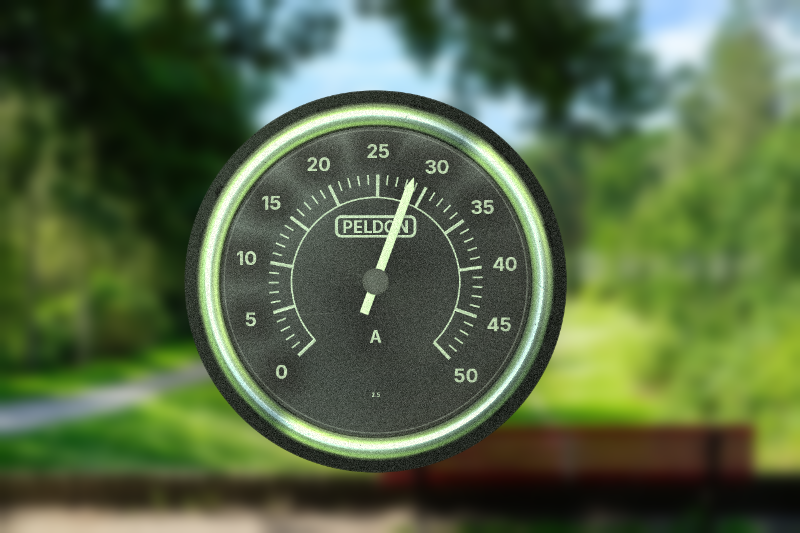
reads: 28.5
